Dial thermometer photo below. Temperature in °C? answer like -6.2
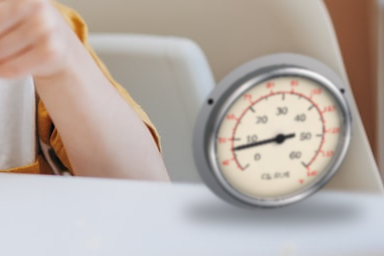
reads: 7.5
